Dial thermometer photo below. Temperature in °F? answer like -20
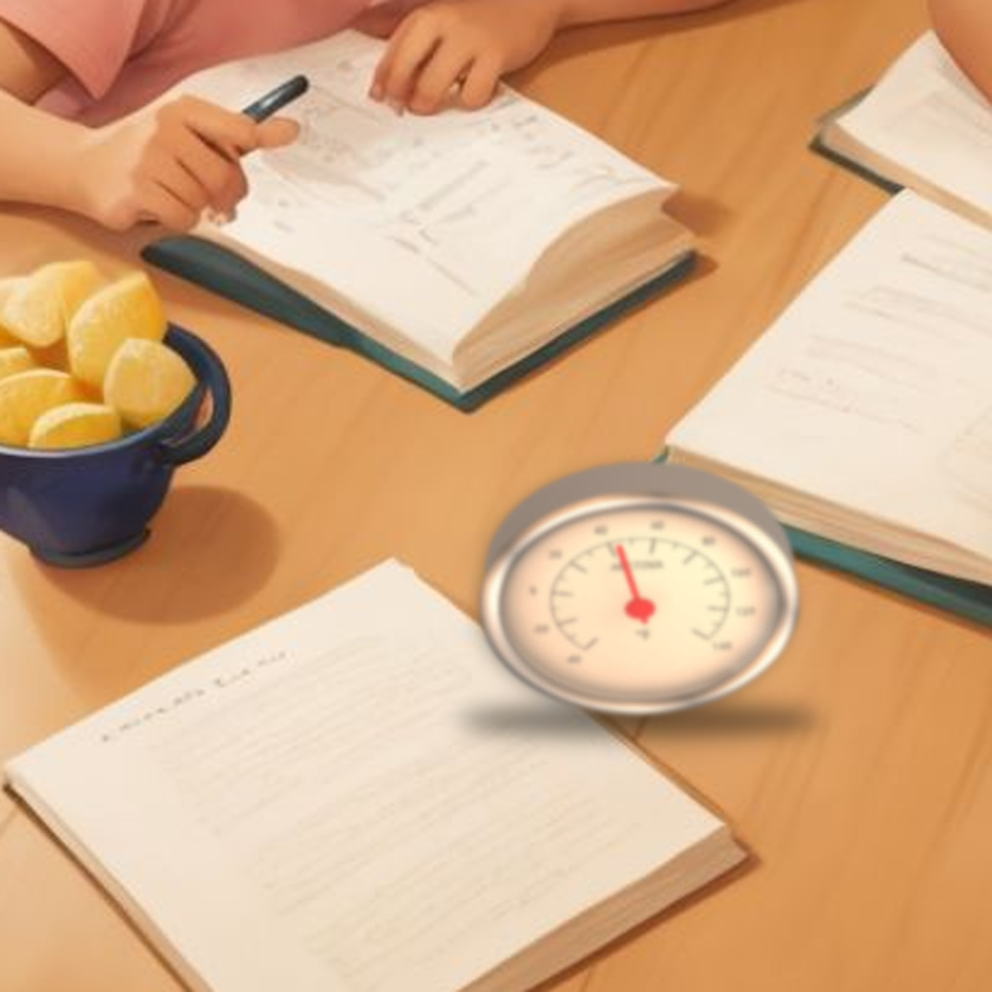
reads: 45
